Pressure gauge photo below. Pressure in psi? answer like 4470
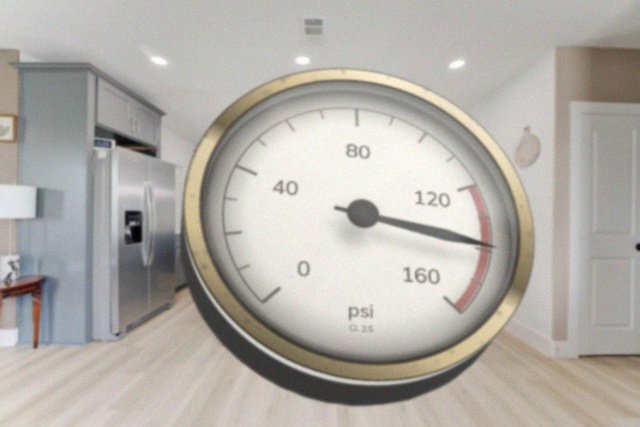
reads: 140
